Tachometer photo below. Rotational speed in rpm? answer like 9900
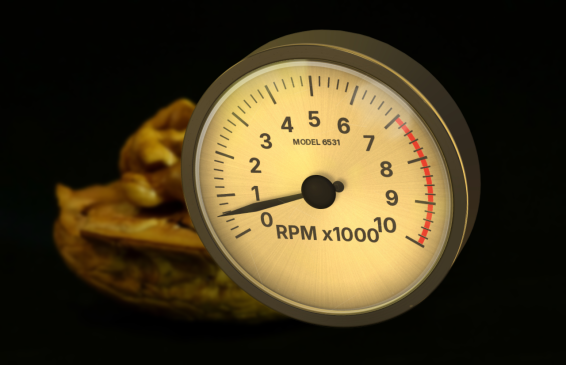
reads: 600
